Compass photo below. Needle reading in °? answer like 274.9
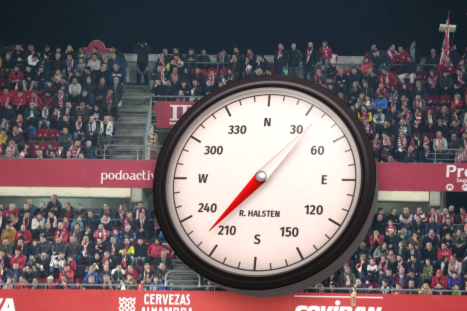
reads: 220
